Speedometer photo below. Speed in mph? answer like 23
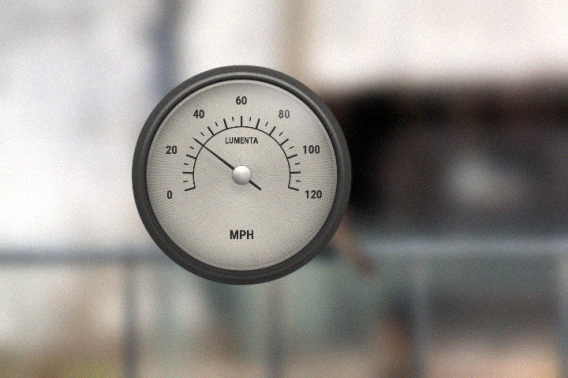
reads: 30
